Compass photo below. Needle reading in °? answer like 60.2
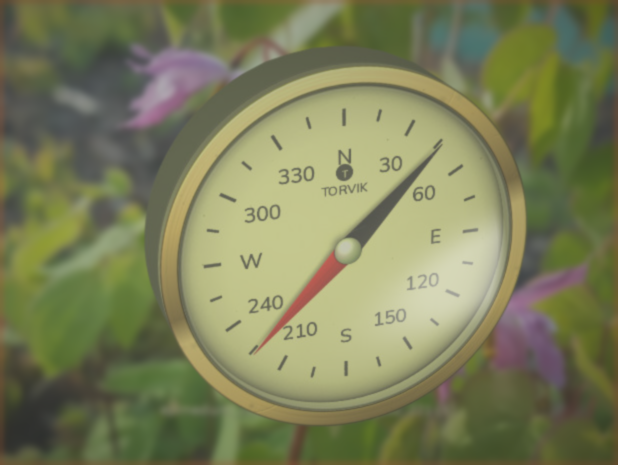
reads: 225
